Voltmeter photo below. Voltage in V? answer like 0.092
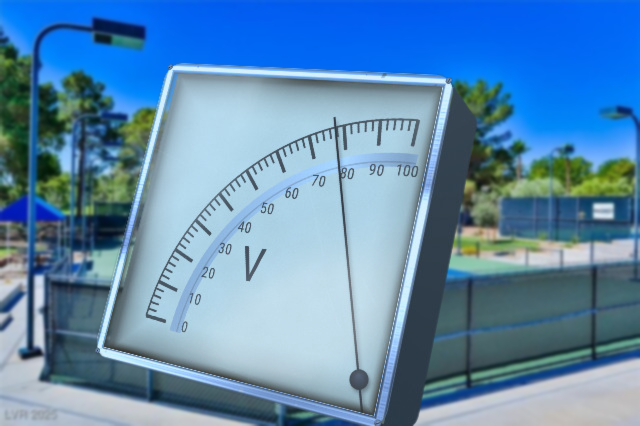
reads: 78
